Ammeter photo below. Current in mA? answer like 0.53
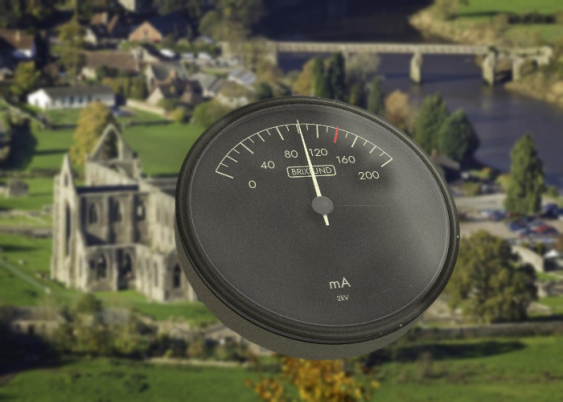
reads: 100
